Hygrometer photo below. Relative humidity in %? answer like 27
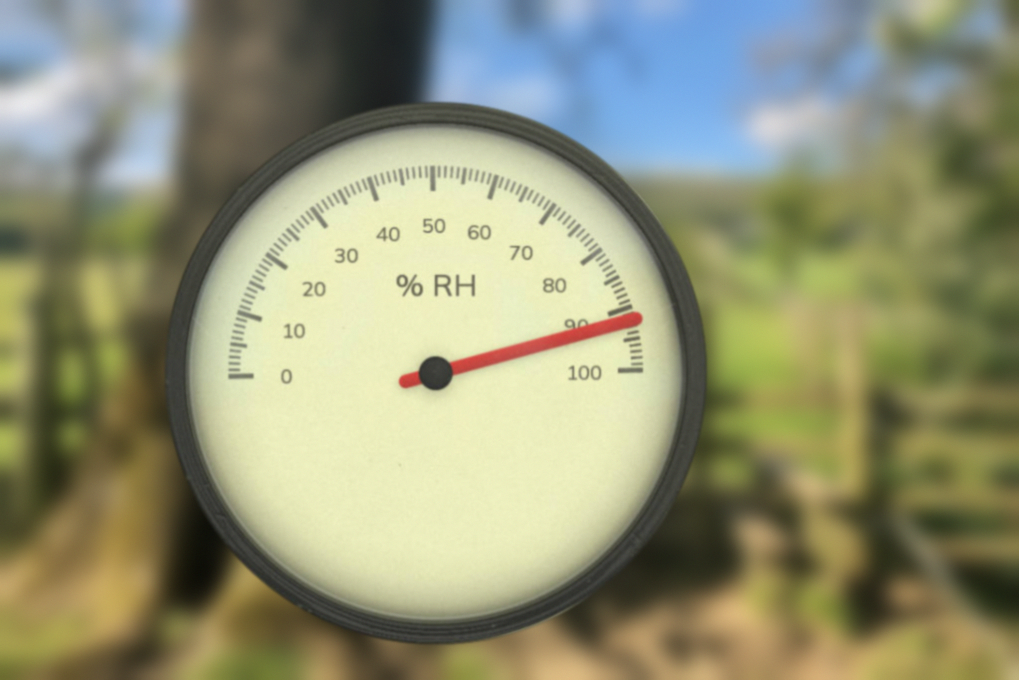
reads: 92
